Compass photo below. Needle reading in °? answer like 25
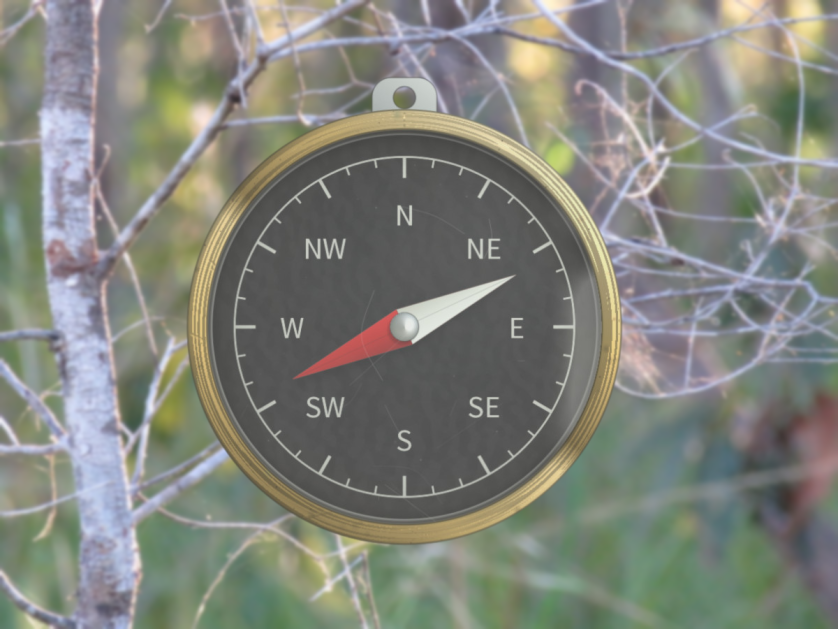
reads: 245
